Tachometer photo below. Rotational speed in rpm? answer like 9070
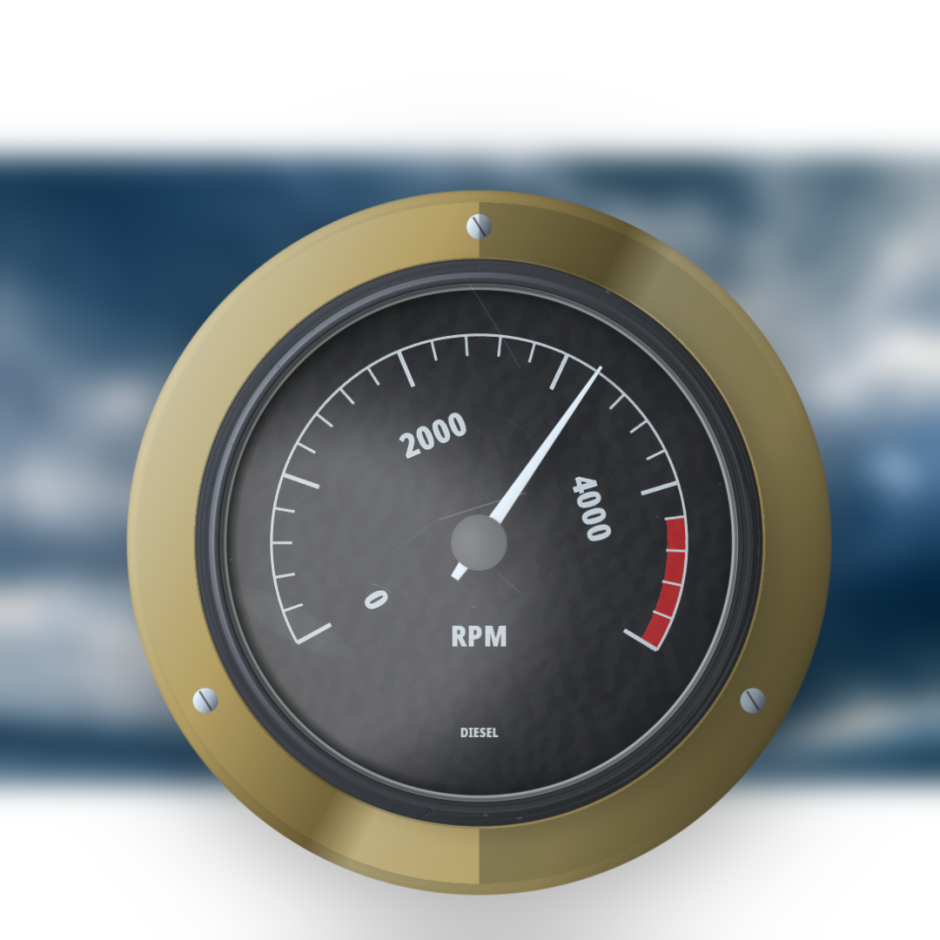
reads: 3200
